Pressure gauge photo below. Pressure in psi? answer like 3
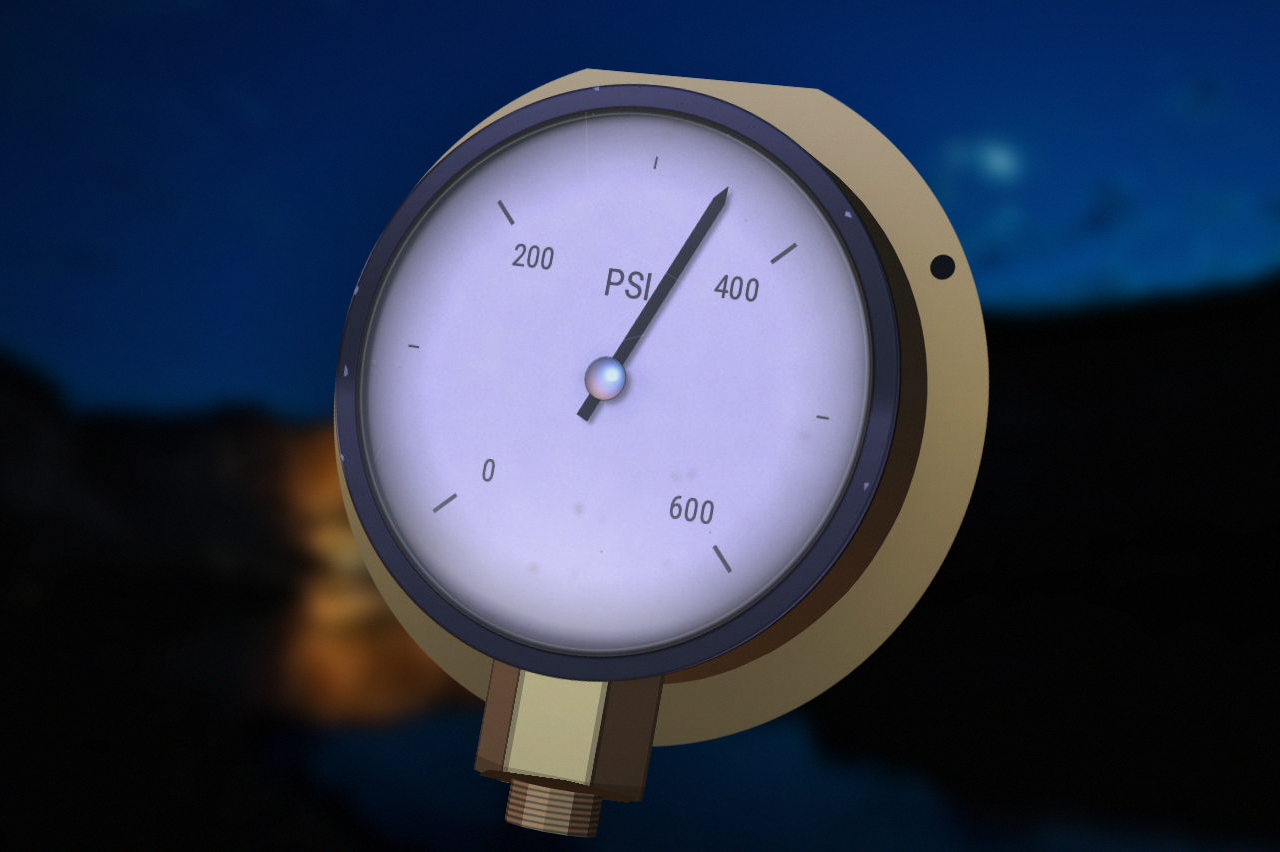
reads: 350
